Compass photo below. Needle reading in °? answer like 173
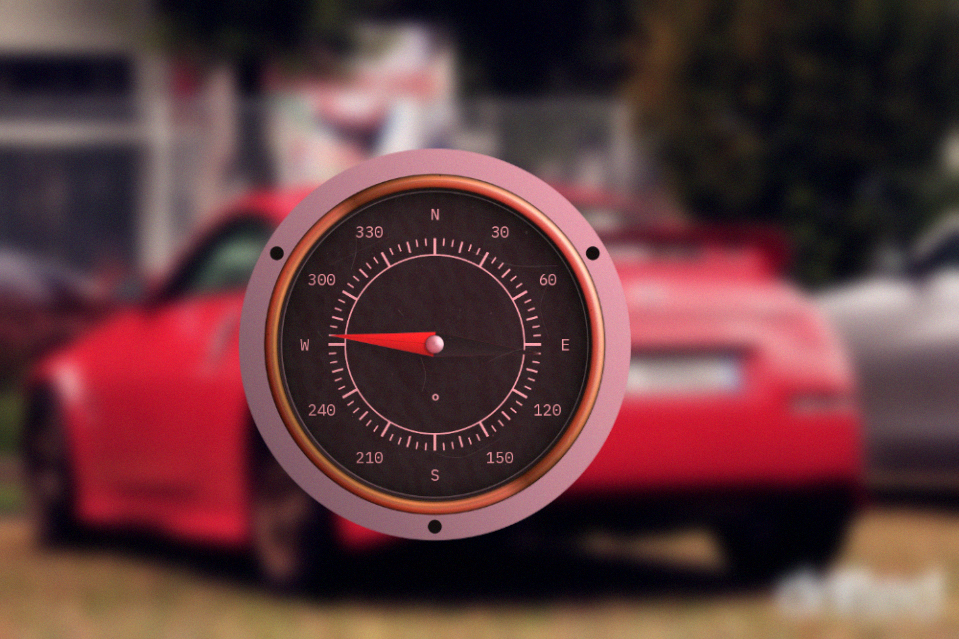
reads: 275
